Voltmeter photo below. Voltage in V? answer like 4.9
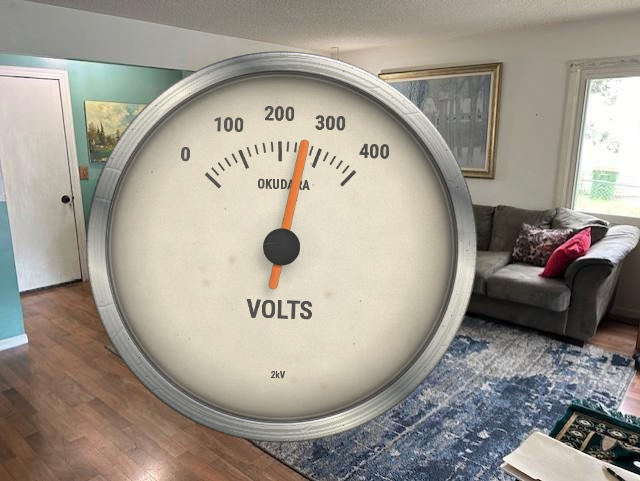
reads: 260
